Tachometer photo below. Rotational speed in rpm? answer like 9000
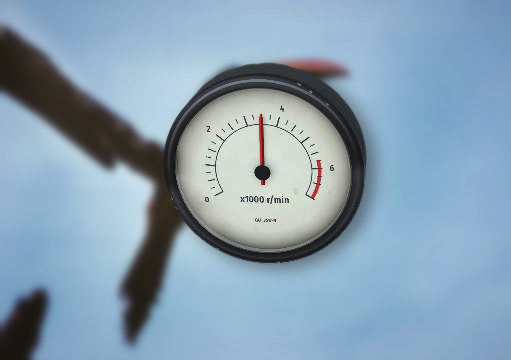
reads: 3500
